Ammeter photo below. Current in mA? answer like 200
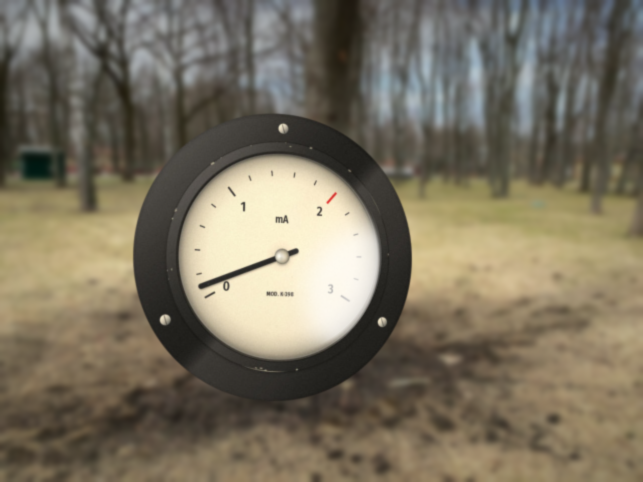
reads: 0.1
